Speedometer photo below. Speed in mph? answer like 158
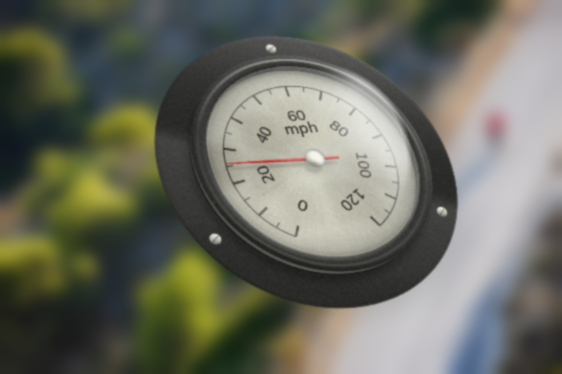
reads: 25
